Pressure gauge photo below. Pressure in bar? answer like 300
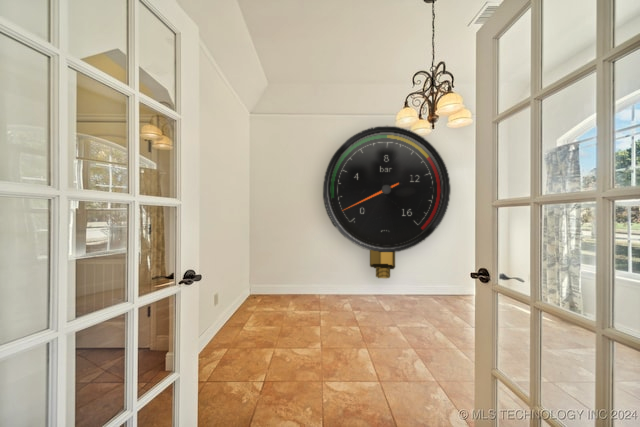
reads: 1
